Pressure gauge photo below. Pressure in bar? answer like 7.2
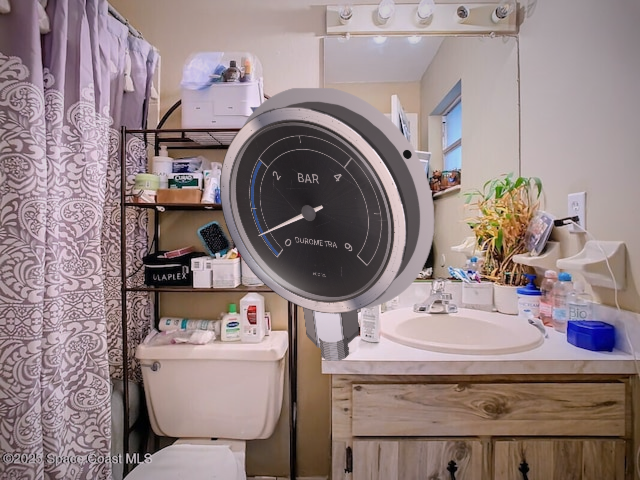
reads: 0.5
